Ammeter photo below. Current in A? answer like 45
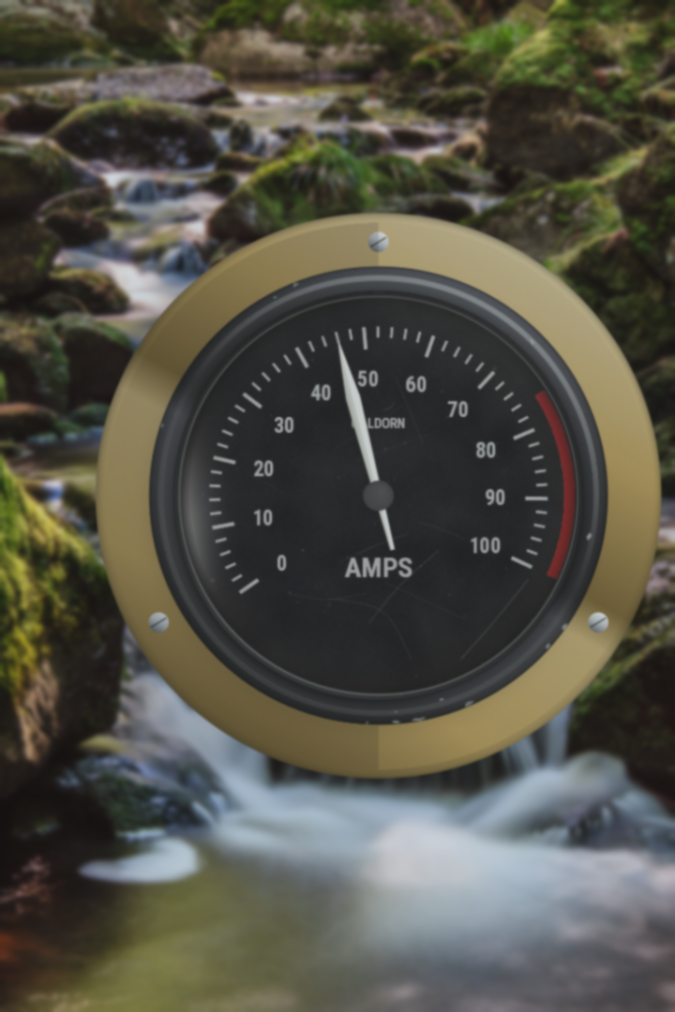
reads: 46
